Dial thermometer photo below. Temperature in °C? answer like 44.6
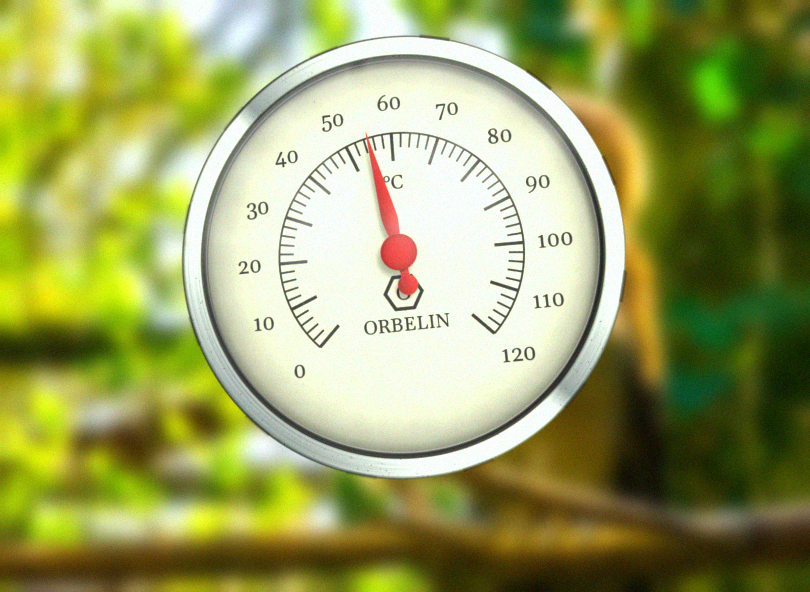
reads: 55
